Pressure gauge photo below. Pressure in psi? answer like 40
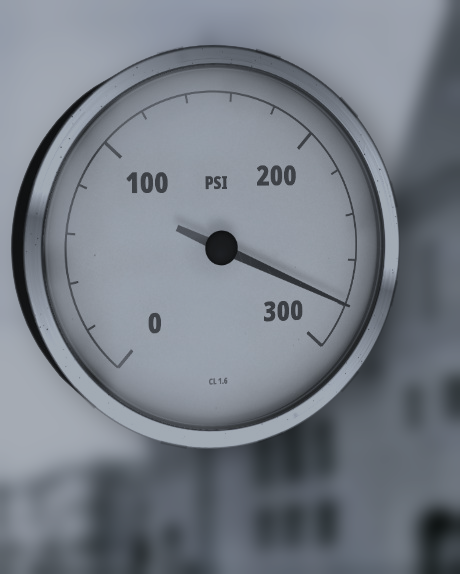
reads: 280
